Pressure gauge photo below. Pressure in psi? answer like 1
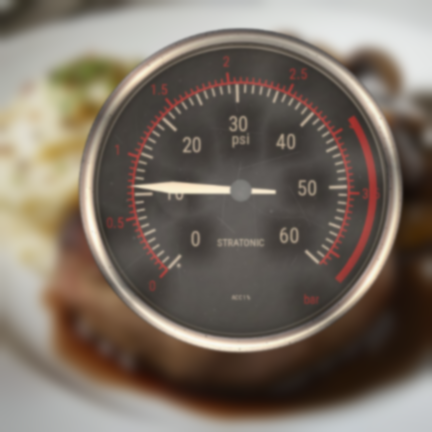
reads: 11
